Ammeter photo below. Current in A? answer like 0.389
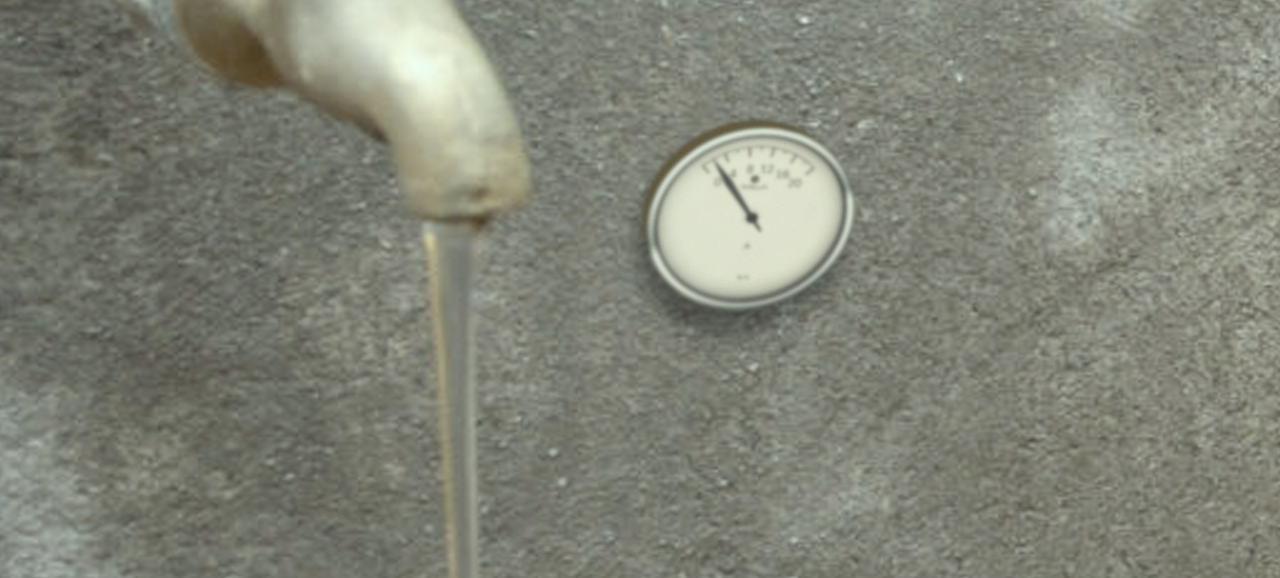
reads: 2
